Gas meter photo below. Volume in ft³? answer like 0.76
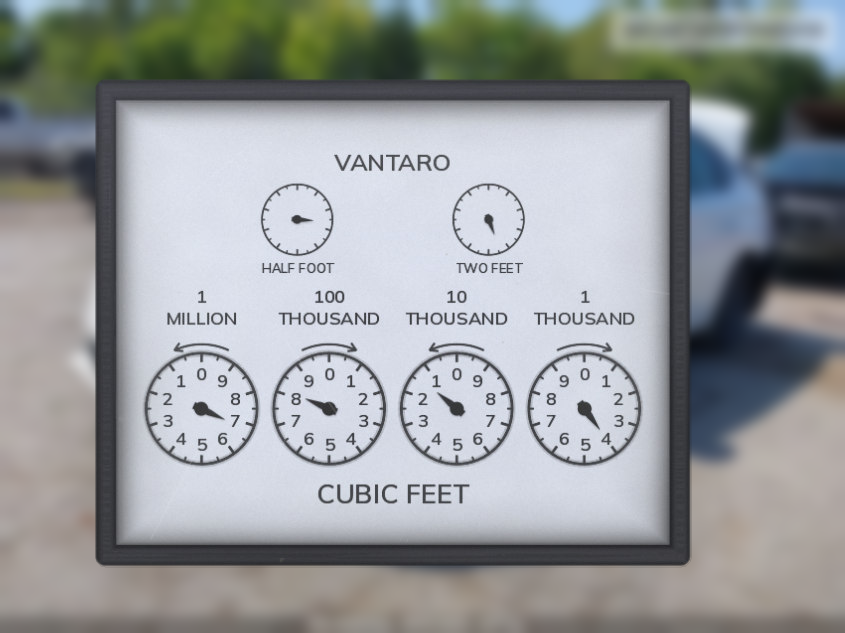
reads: 681400
